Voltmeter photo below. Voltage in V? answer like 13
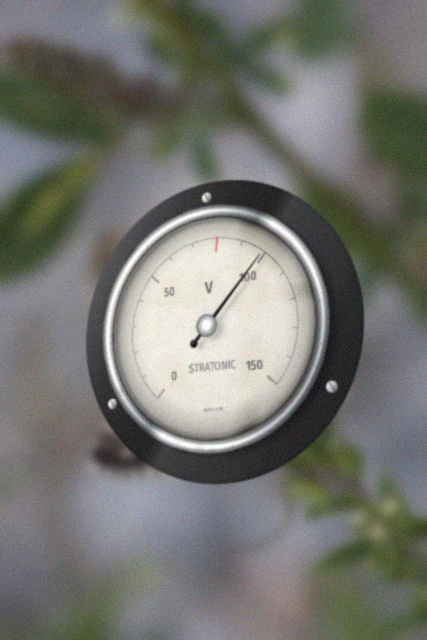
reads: 100
